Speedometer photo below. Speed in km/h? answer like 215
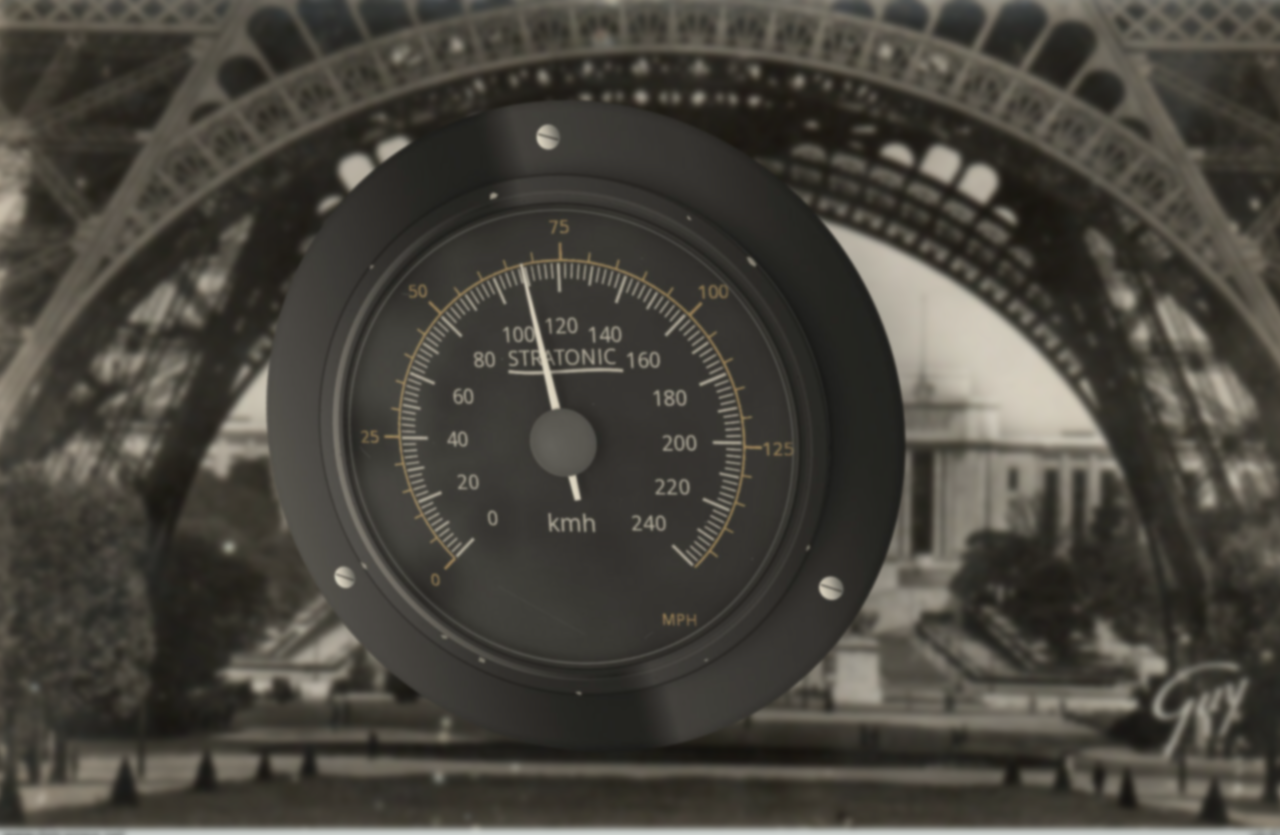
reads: 110
